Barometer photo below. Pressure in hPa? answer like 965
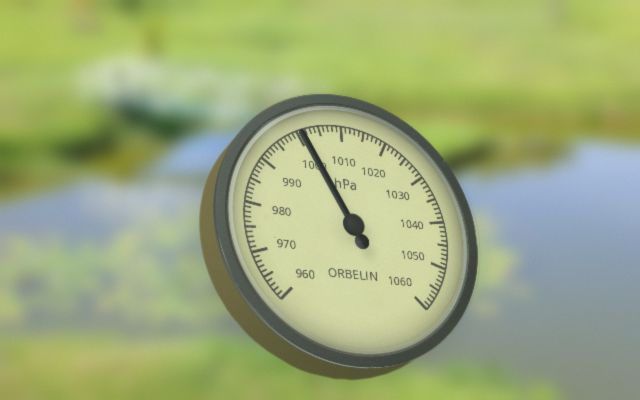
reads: 1000
